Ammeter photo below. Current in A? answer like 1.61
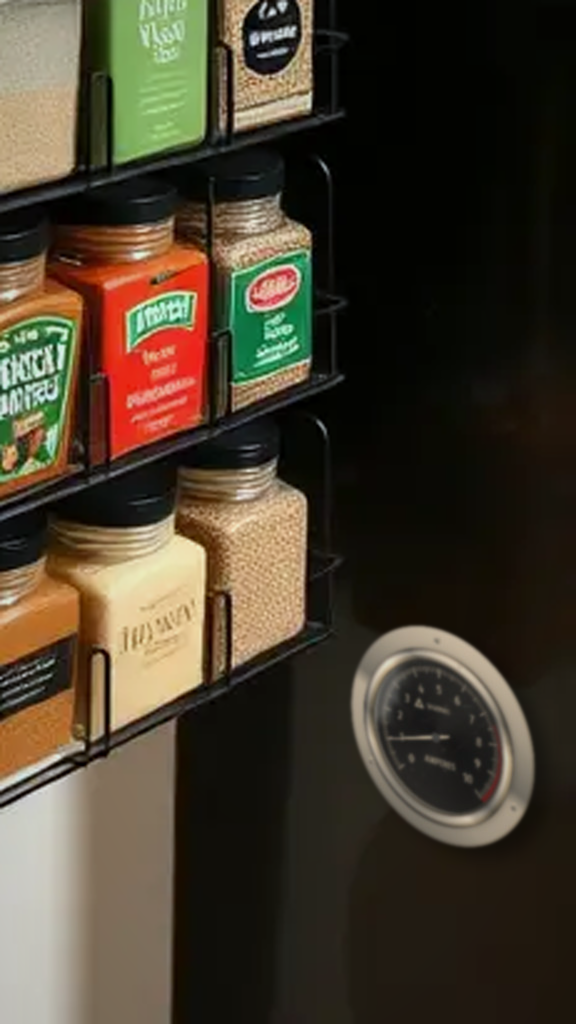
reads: 1
